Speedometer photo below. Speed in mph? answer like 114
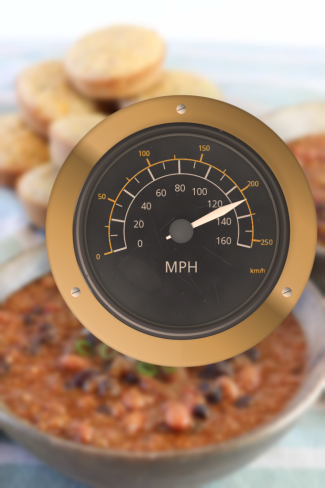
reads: 130
